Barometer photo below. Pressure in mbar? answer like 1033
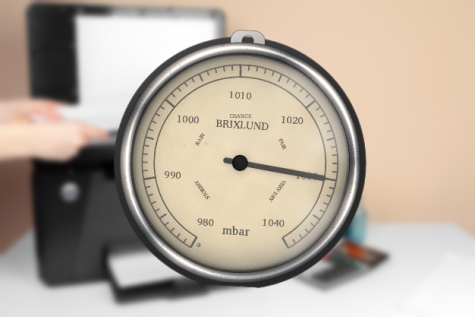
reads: 1030
